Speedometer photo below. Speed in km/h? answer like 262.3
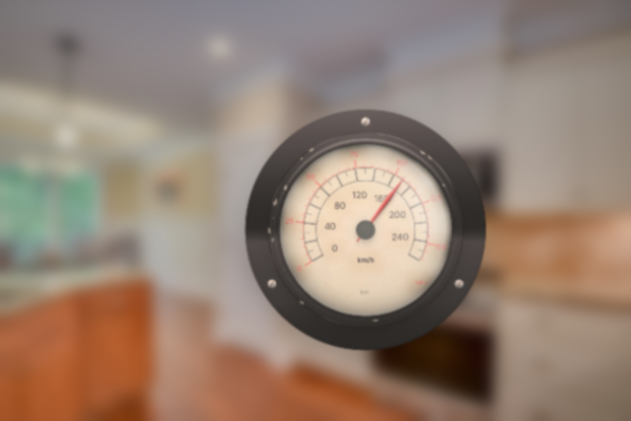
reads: 170
